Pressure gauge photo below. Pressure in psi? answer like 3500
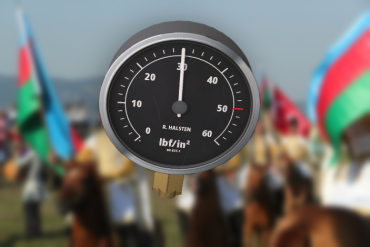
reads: 30
